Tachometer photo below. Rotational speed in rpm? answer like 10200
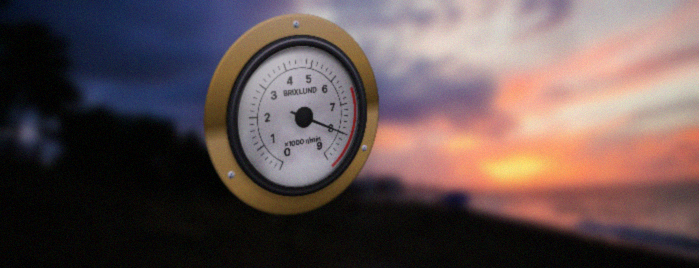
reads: 8000
